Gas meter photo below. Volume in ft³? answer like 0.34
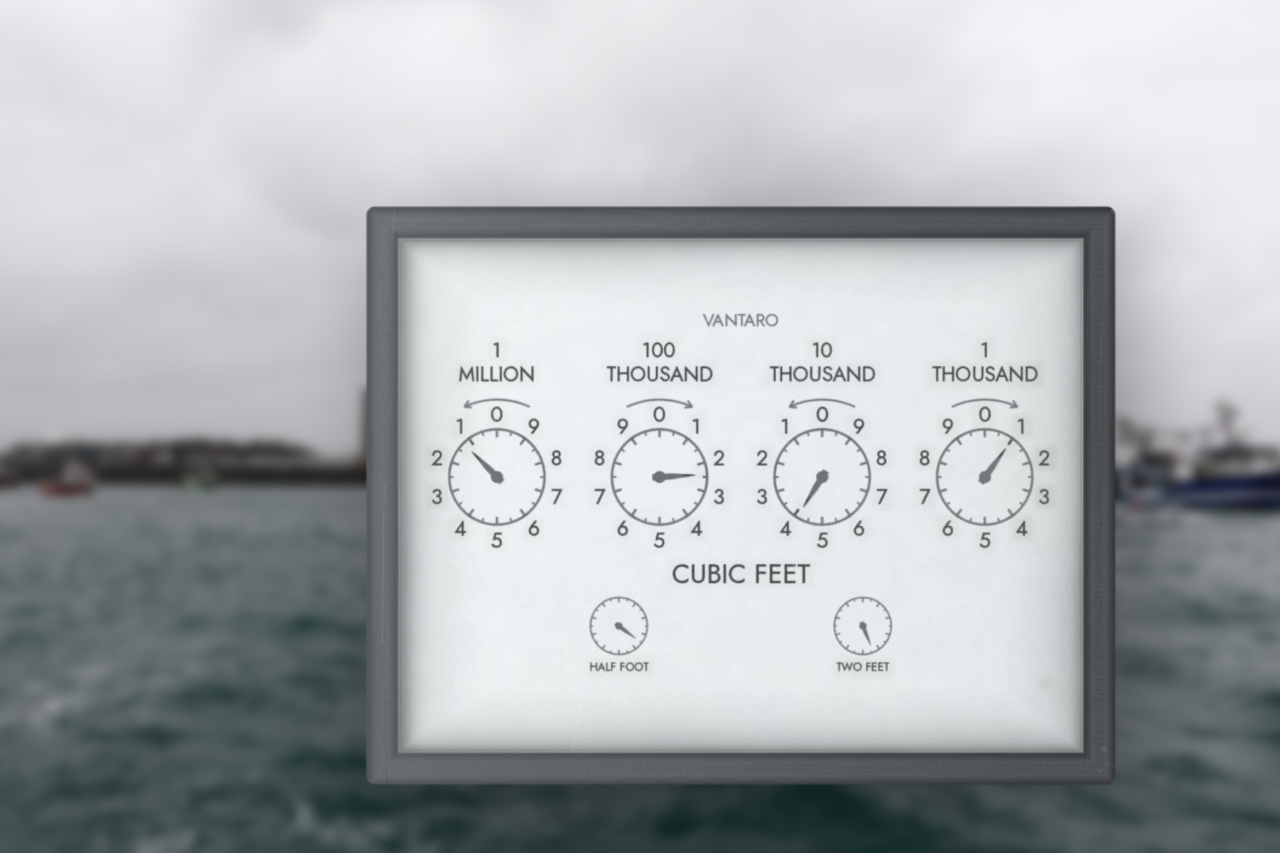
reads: 124100
